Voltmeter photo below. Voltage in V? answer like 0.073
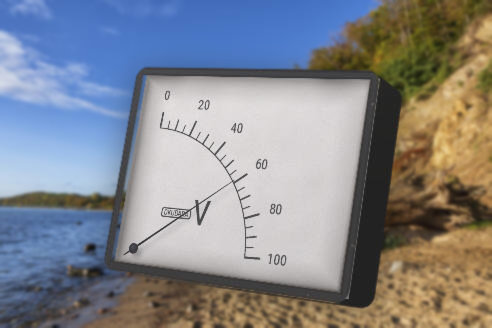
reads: 60
